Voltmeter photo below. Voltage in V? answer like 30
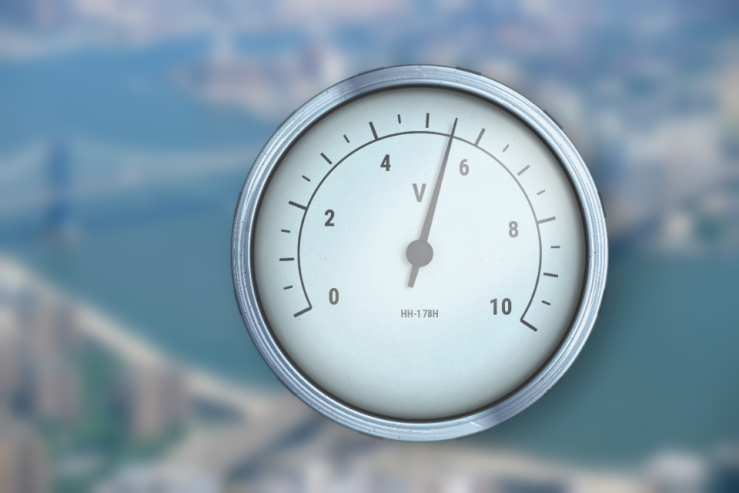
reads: 5.5
